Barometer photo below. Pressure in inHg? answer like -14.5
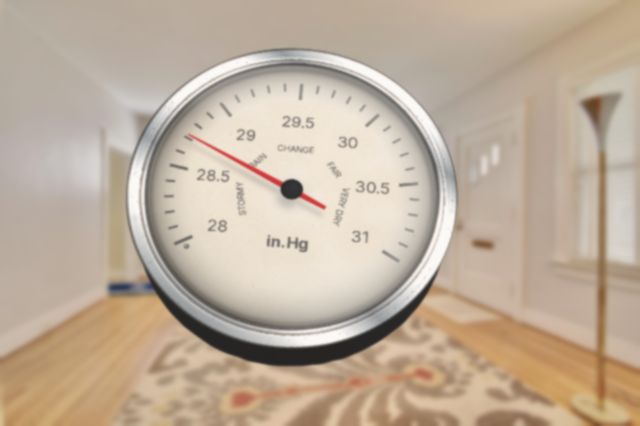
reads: 28.7
